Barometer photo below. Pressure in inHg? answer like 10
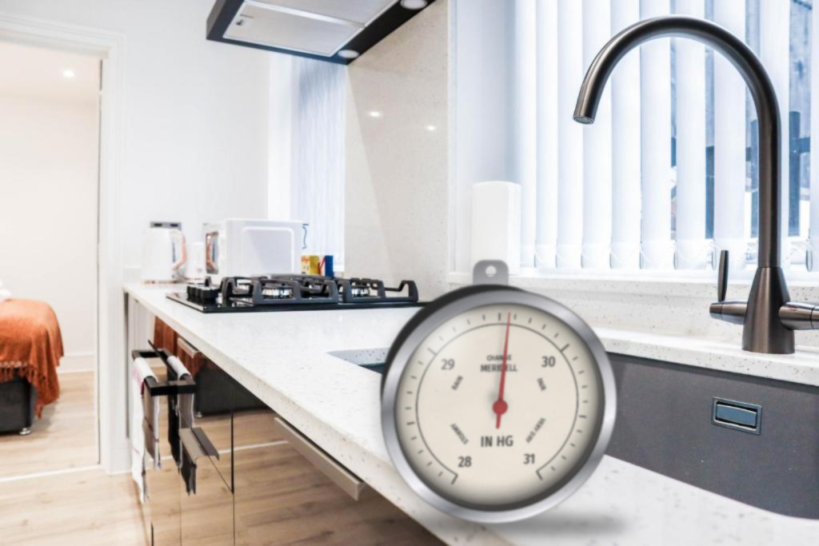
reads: 29.55
